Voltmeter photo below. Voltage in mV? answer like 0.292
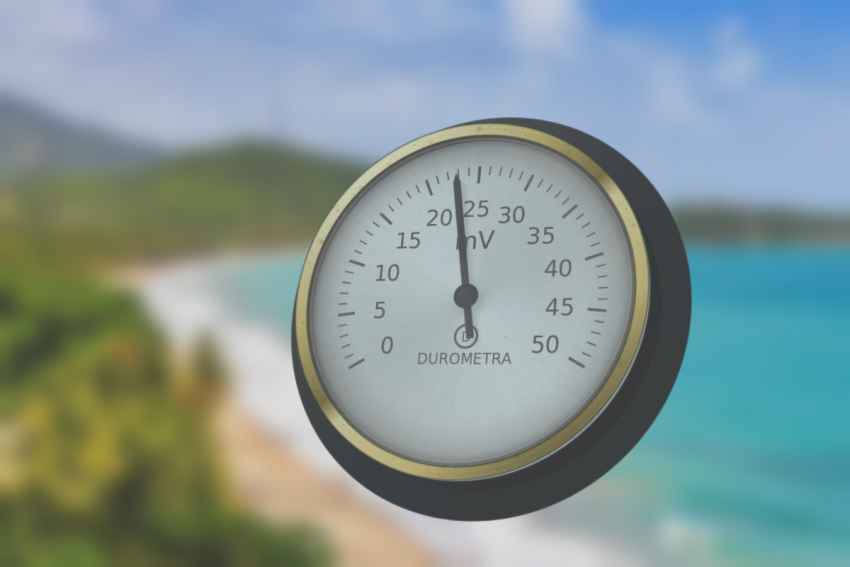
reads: 23
